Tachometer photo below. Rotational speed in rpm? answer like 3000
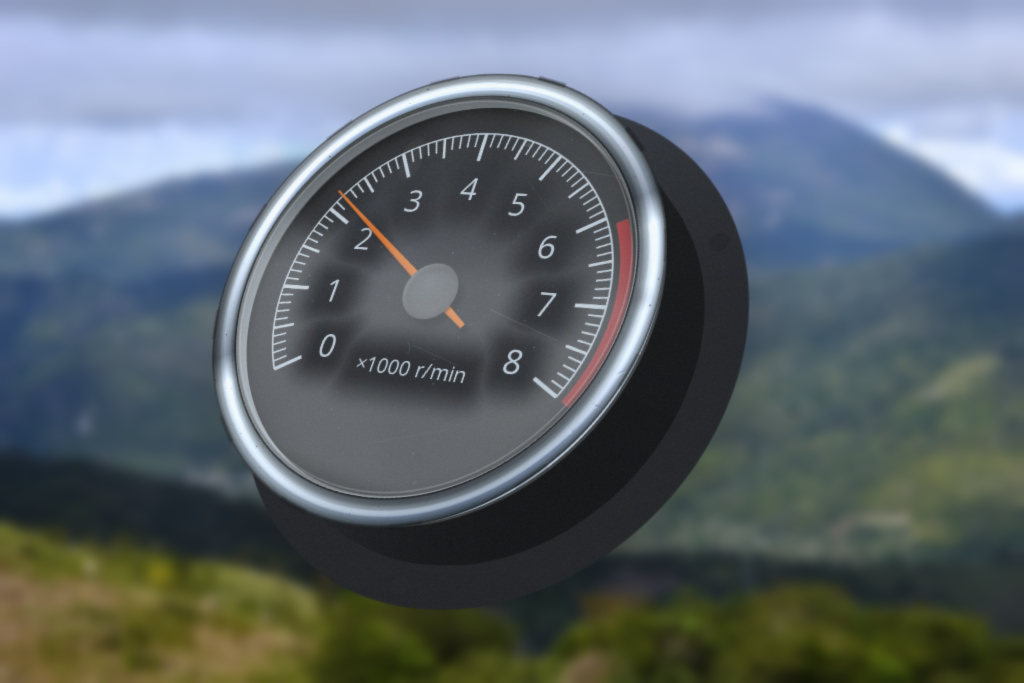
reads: 2200
